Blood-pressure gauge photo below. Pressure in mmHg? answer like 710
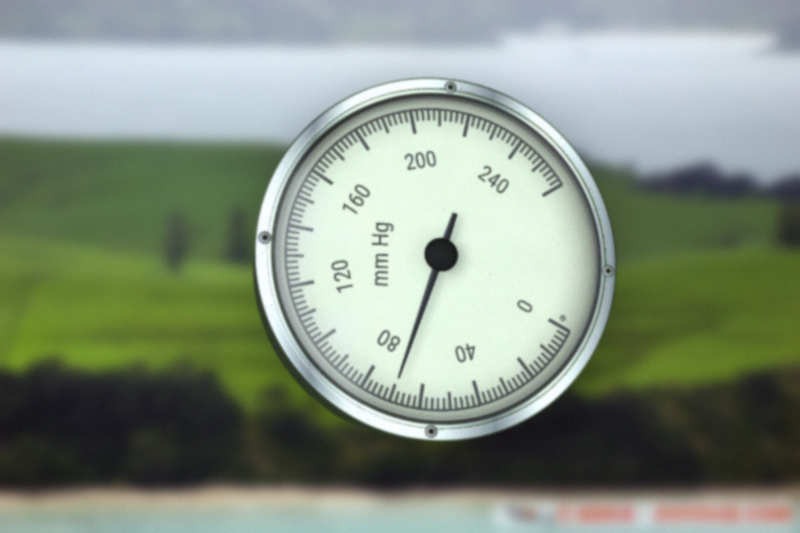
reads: 70
